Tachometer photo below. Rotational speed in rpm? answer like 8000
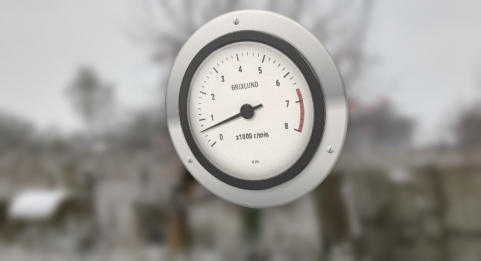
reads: 600
